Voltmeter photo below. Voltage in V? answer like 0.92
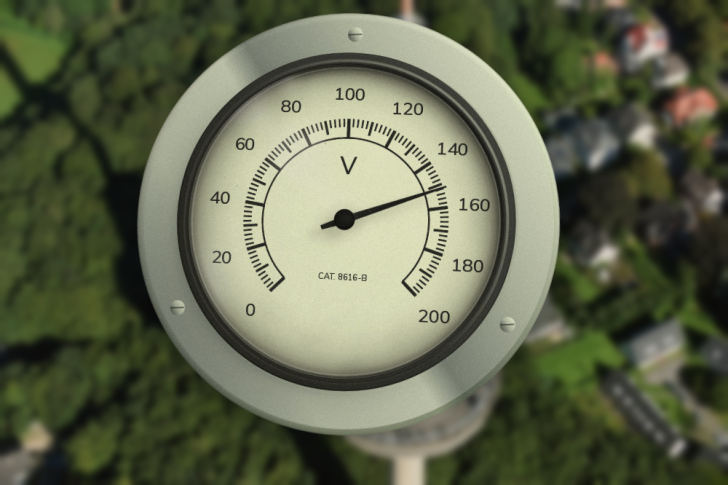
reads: 152
